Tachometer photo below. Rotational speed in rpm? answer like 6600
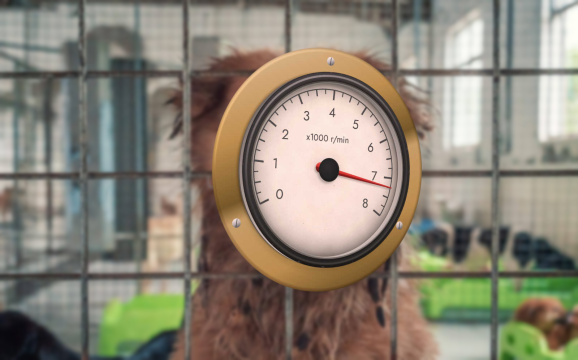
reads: 7250
